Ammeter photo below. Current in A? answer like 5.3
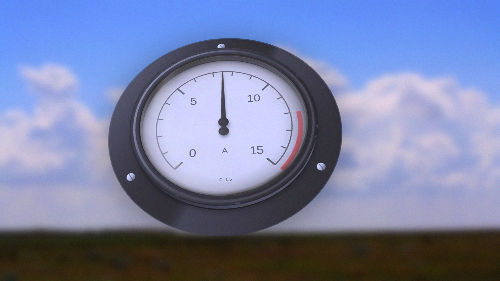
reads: 7.5
